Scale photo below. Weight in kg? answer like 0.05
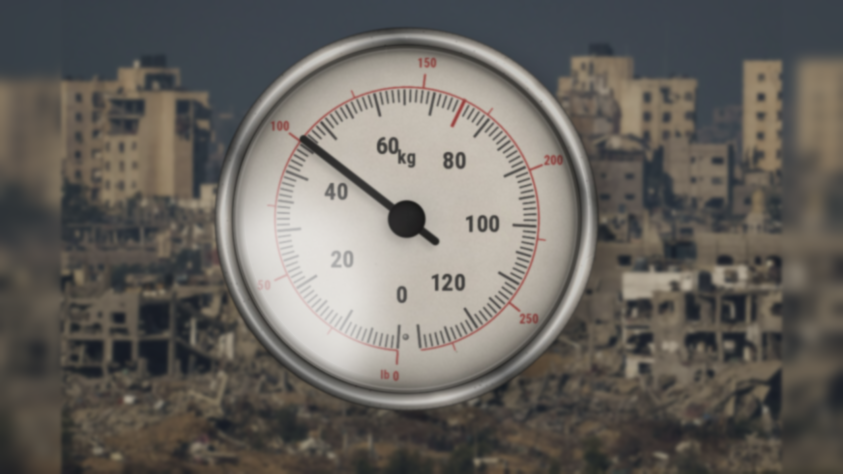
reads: 46
